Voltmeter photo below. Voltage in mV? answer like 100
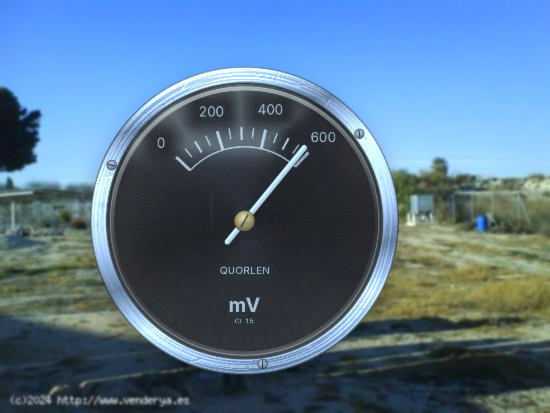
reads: 575
